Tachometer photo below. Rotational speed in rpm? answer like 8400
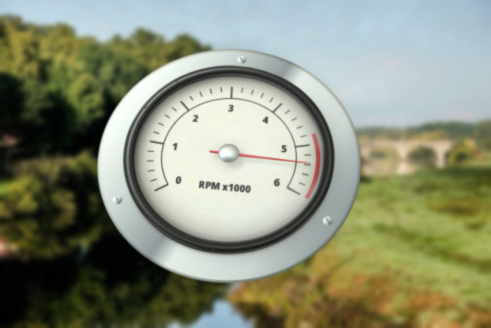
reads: 5400
